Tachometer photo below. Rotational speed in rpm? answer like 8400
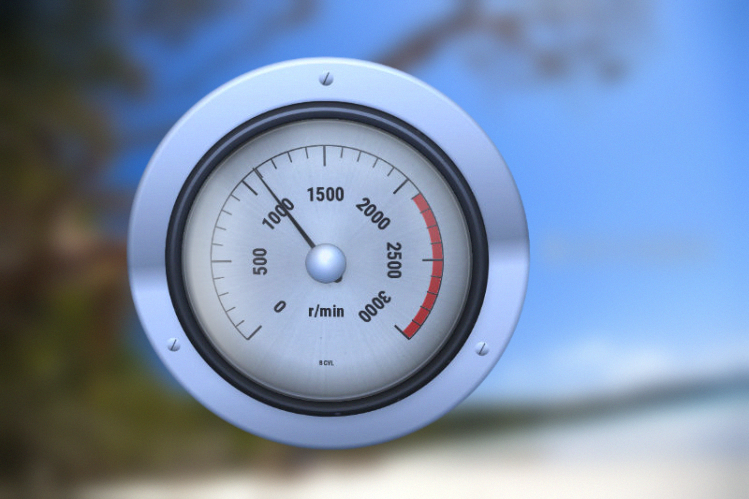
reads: 1100
